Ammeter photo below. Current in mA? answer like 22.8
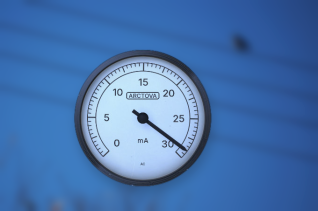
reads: 29
